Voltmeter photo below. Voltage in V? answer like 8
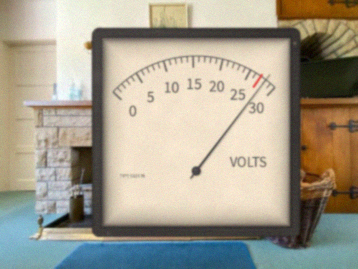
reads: 28
